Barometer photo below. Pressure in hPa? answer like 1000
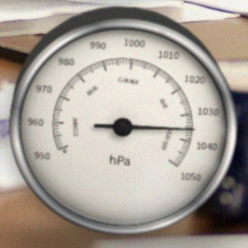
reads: 1035
